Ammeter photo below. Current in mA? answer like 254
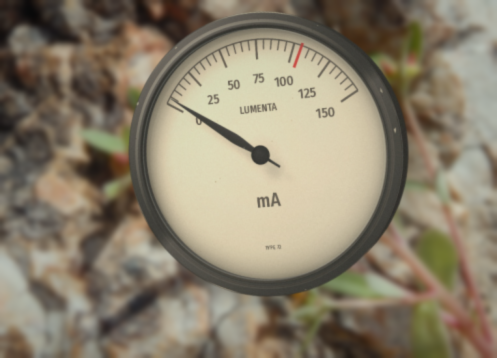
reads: 5
